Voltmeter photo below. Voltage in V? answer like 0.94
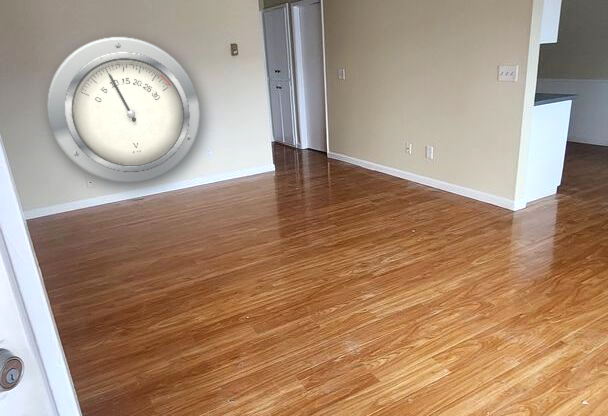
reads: 10
